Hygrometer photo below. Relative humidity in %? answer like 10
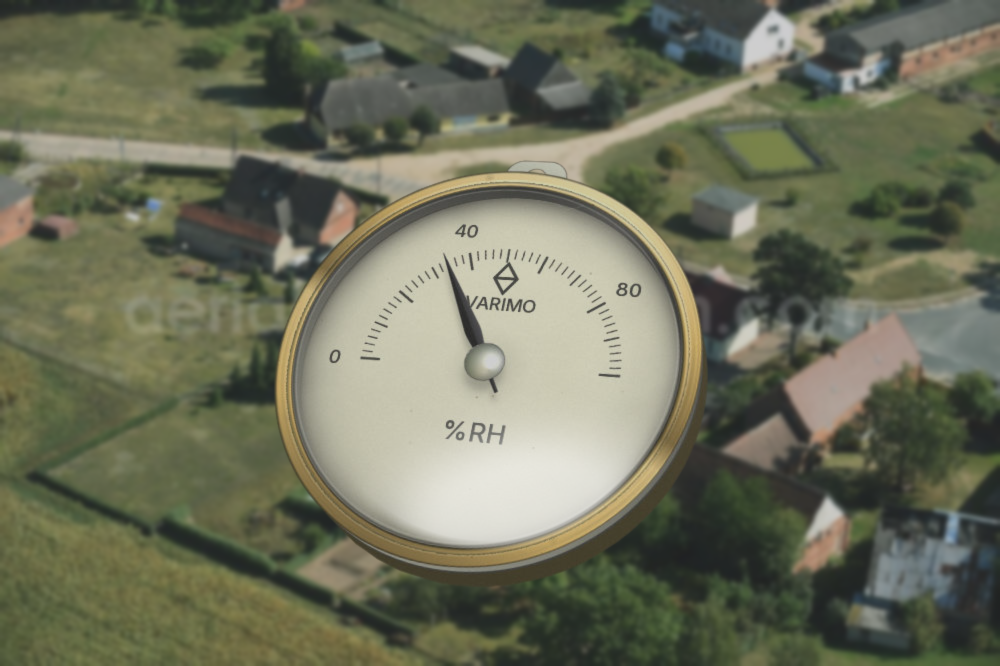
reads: 34
